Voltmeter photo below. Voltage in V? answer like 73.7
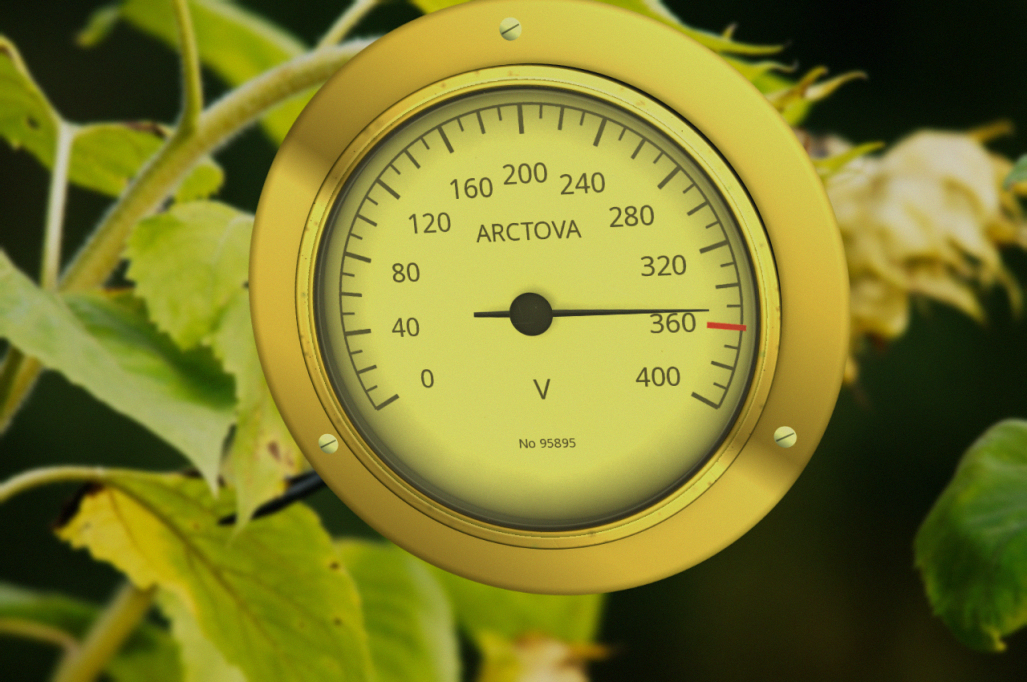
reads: 350
